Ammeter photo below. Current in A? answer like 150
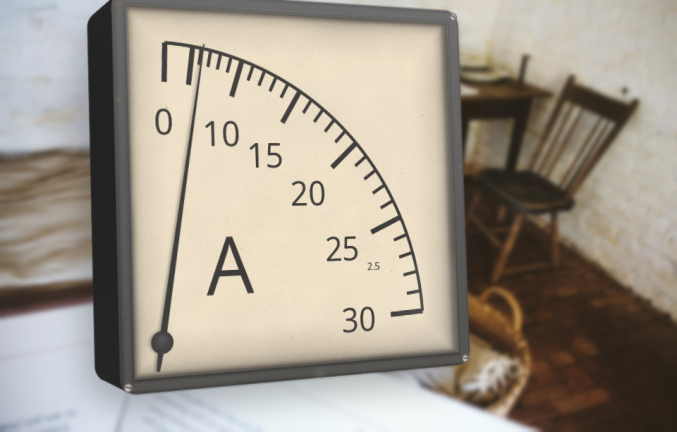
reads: 6
